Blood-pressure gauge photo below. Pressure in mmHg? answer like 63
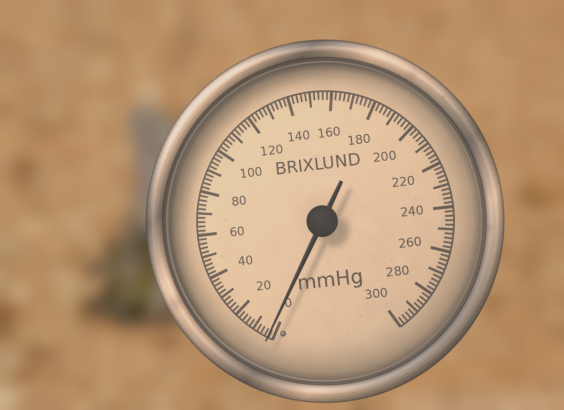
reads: 2
